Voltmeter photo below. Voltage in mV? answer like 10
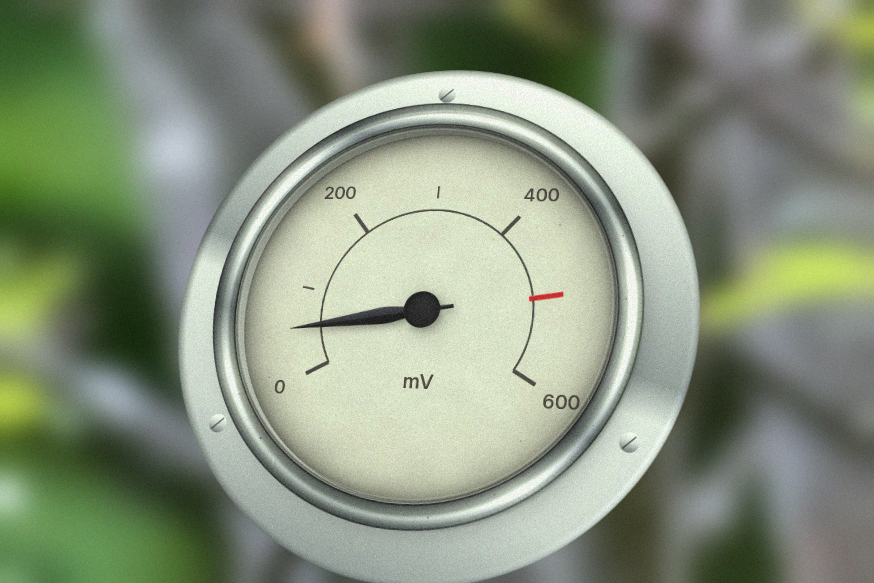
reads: 50
